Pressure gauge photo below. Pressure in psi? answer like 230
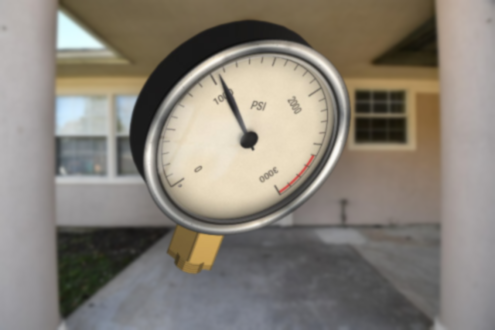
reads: 1050
